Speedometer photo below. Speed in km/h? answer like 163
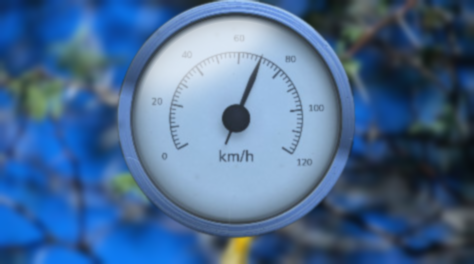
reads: 70
